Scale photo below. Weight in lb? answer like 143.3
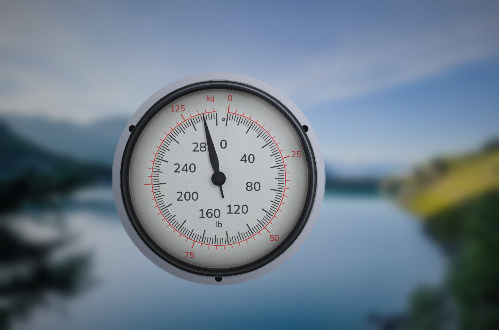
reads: 290
